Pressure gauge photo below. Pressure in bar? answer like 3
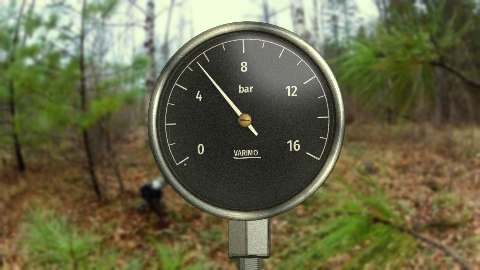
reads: 5.5
